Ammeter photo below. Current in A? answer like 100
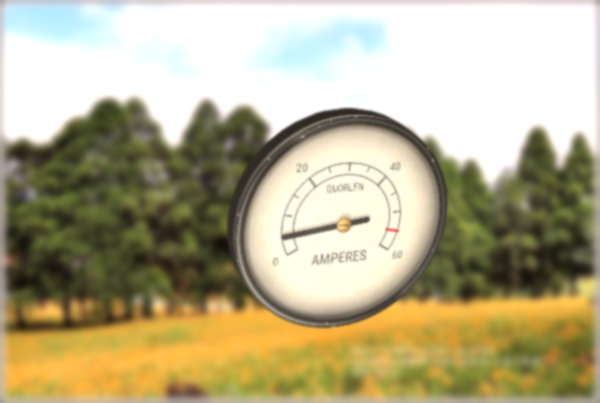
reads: 5
